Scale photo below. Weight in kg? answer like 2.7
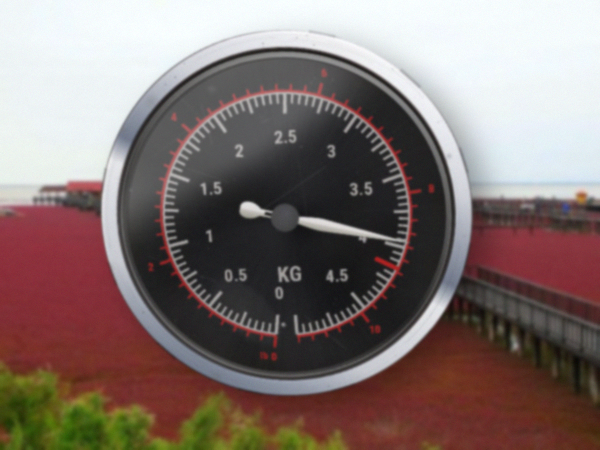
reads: 3.95
